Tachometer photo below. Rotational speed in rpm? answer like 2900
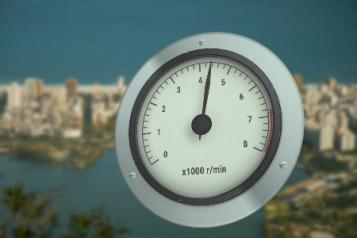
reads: 4400
